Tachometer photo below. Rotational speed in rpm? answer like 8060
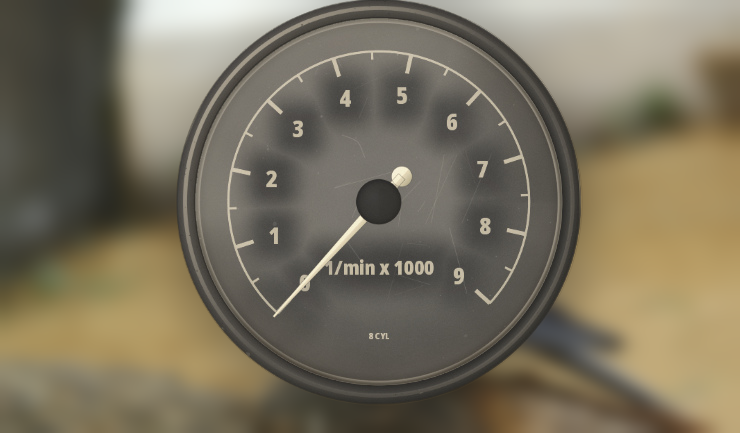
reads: 0
